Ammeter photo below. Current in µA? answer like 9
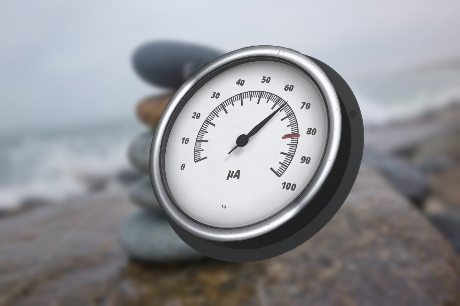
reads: 65
